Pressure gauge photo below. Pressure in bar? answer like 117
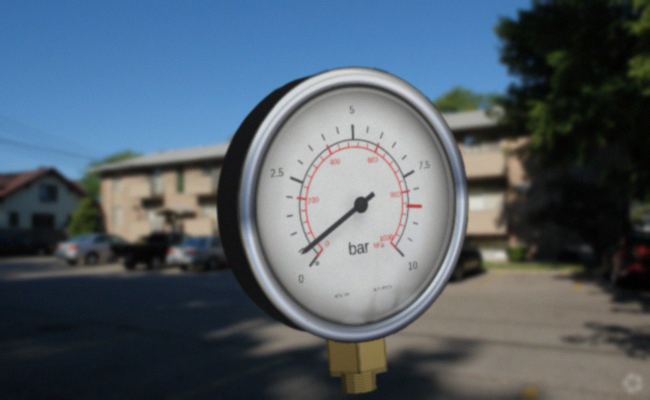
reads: 0.5
